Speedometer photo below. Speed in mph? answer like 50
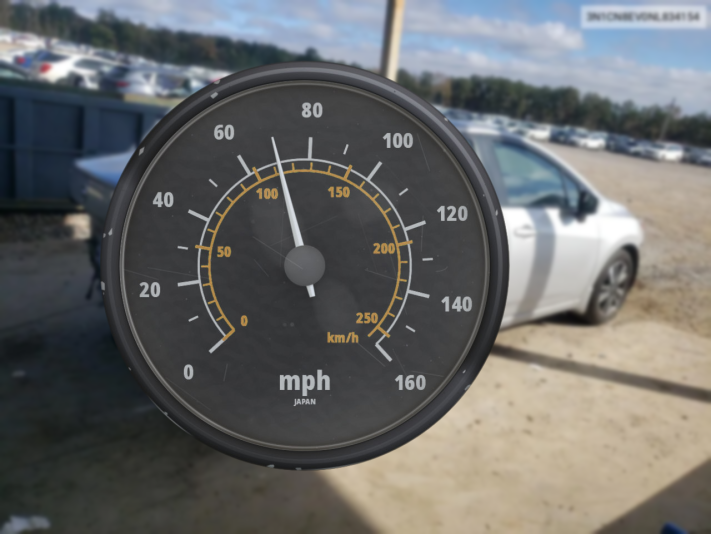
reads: 70
